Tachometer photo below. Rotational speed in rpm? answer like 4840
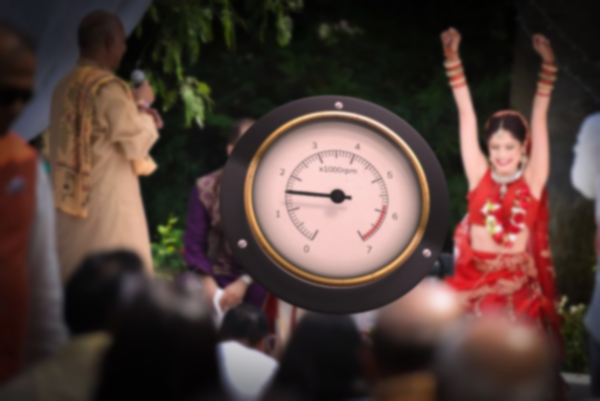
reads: 1500
